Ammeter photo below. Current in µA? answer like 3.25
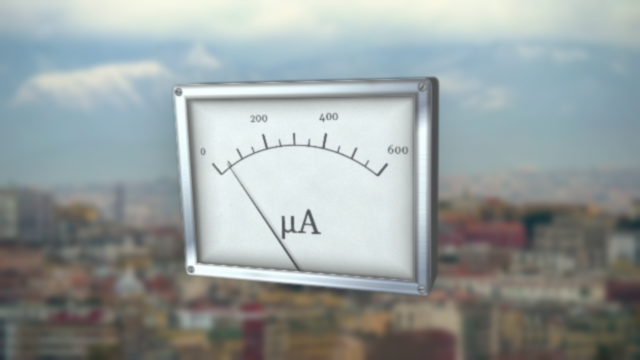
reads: 50
